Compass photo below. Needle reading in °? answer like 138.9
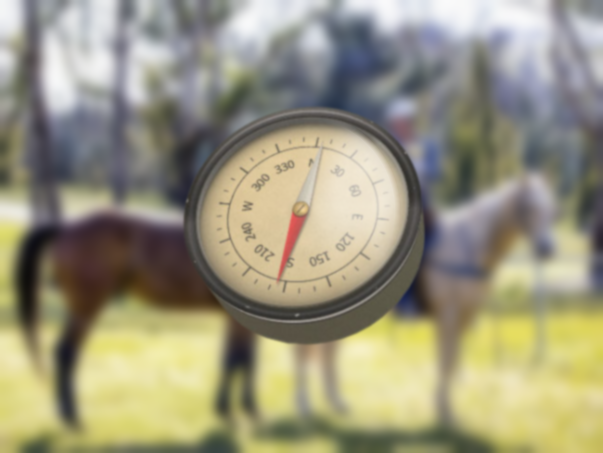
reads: 185
